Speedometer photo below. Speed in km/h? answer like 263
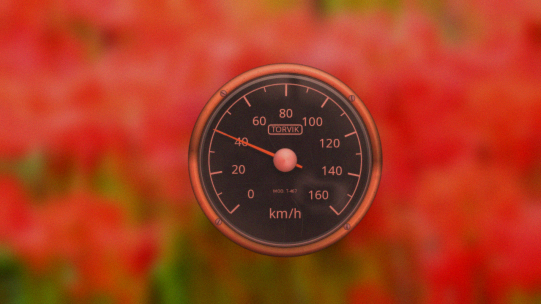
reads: 40
